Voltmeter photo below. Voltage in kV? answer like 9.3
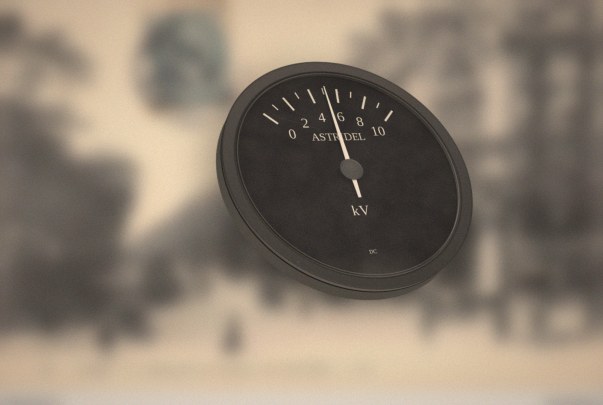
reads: 5
